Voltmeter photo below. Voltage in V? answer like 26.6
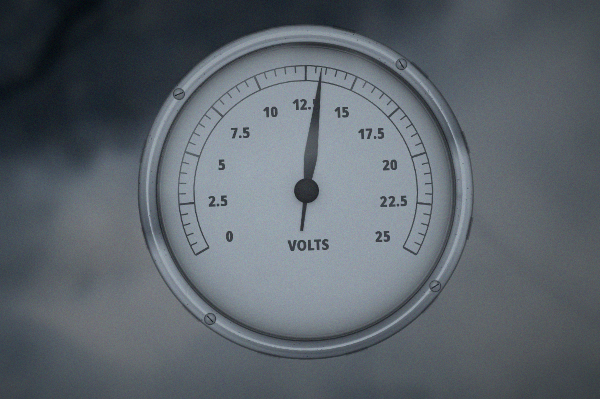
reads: 13.25
